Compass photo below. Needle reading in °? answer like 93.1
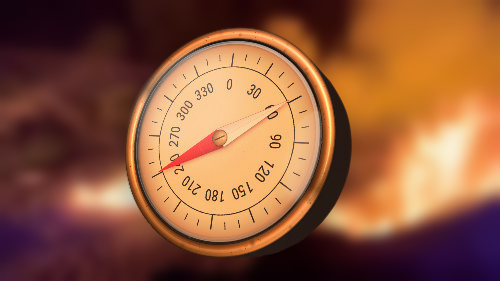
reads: 240
